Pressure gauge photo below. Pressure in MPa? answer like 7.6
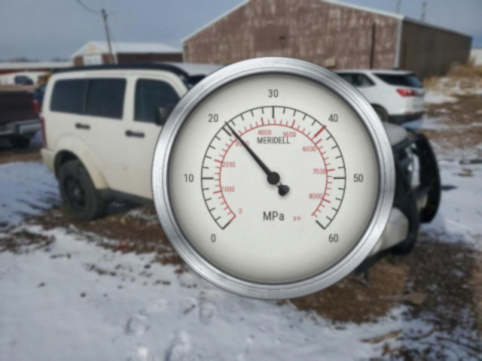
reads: 21
